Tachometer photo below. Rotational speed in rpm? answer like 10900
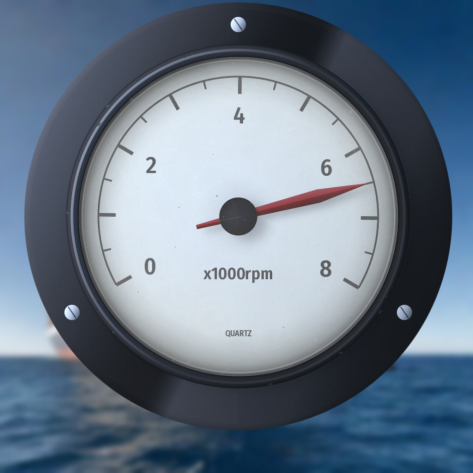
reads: 6500
